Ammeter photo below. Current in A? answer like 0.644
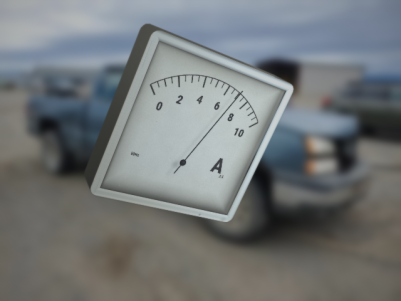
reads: 7
